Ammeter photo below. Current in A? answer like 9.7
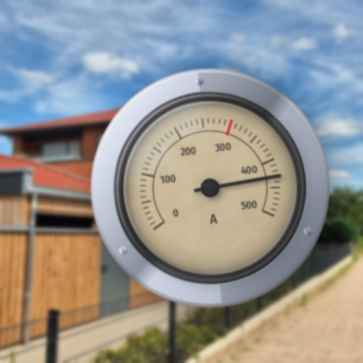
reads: 430
